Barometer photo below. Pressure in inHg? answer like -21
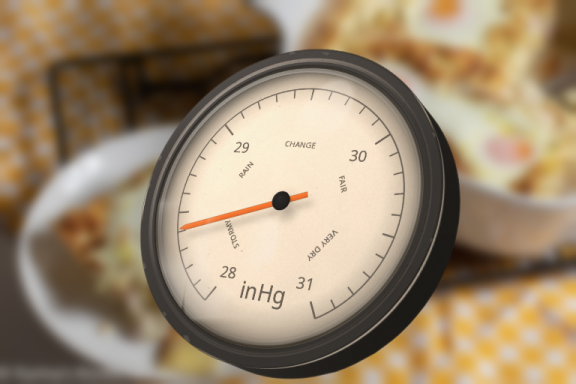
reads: 28.4
